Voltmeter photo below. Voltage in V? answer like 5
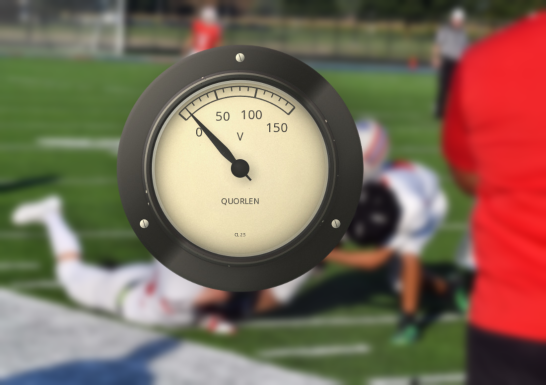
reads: 10
